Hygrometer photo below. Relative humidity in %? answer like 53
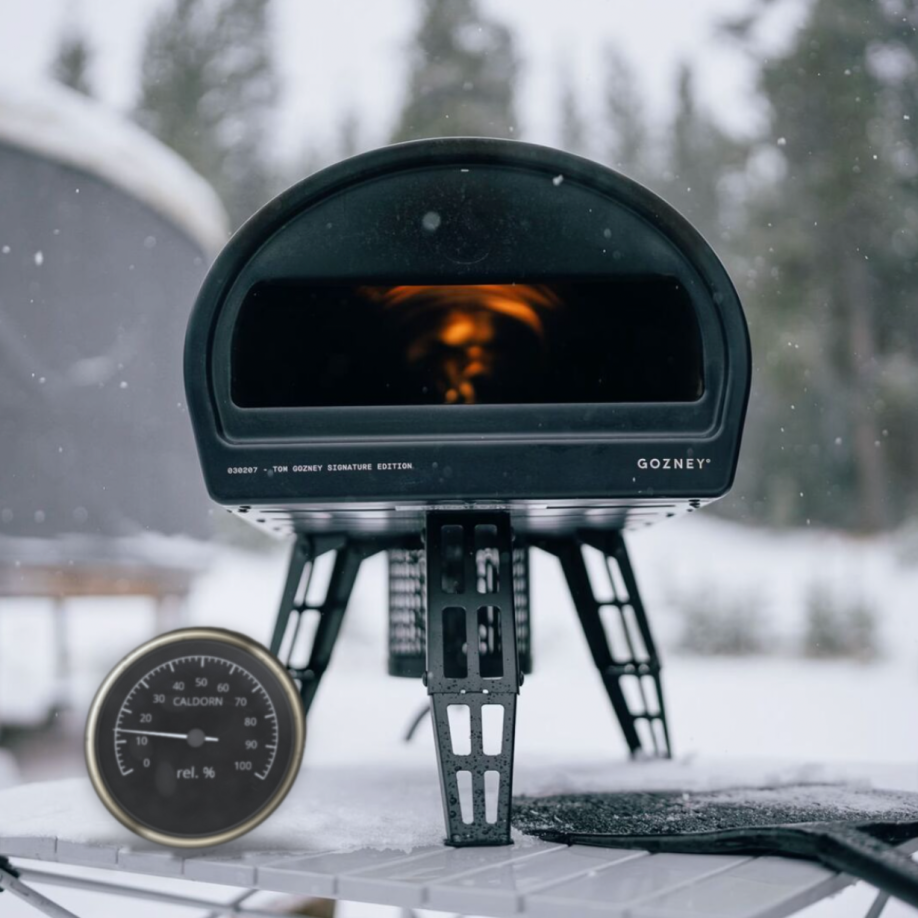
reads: 14
